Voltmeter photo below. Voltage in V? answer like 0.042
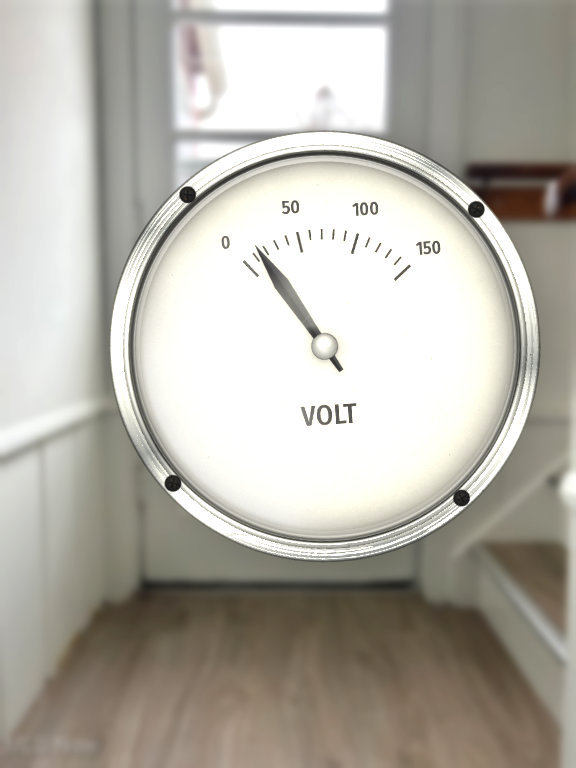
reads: 15
